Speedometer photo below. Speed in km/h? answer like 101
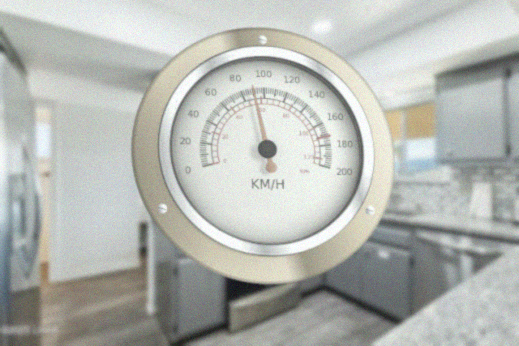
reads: 90
